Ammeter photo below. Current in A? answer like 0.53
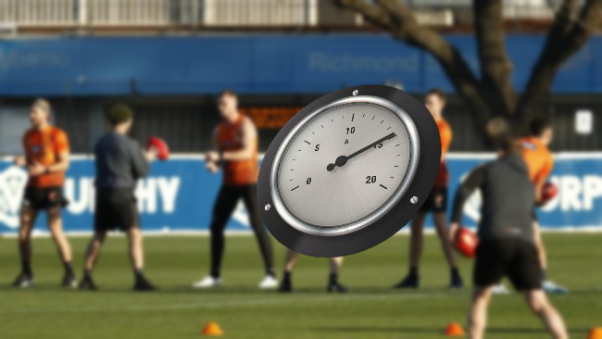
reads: 15
